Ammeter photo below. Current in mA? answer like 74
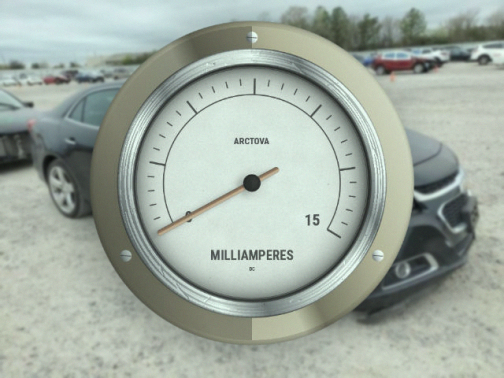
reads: 0
